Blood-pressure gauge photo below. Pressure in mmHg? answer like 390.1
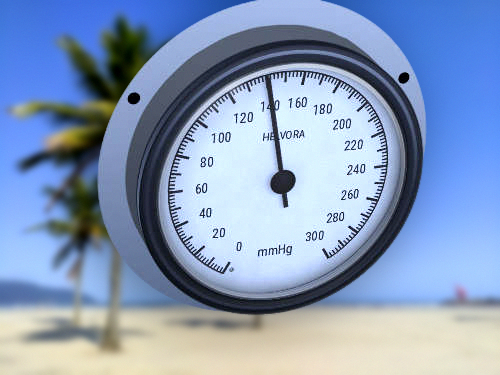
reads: 140
